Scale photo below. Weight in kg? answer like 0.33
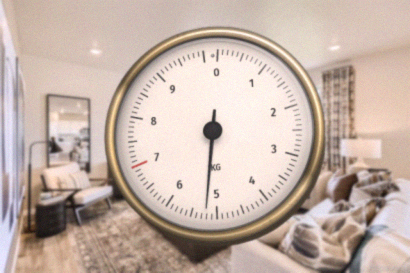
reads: 5.2
